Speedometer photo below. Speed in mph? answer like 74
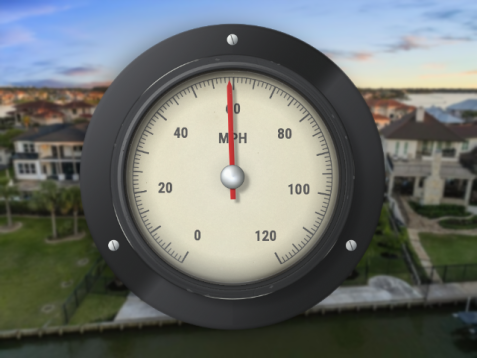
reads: 59
